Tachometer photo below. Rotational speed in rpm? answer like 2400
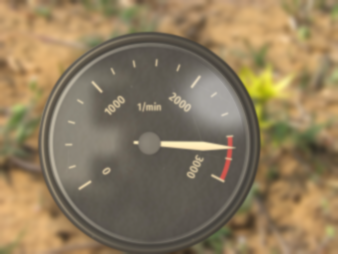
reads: 2700
